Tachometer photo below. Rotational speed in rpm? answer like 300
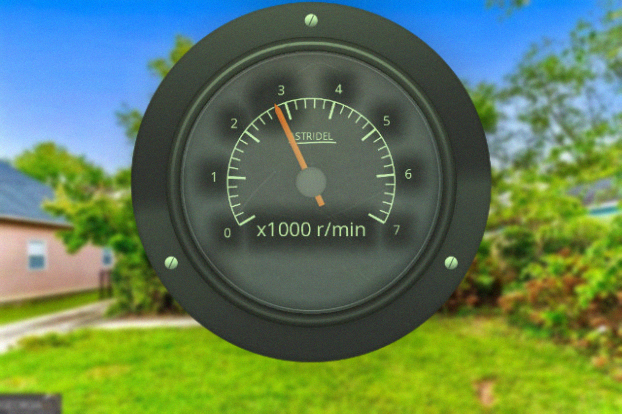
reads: 2800
